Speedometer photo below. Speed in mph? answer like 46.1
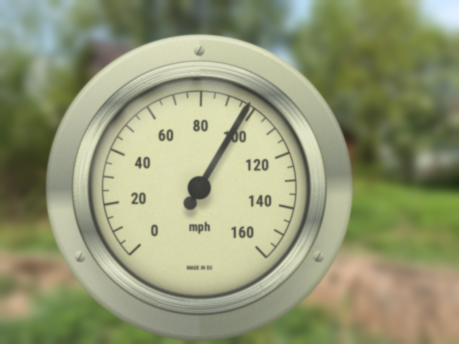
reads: 97.5
